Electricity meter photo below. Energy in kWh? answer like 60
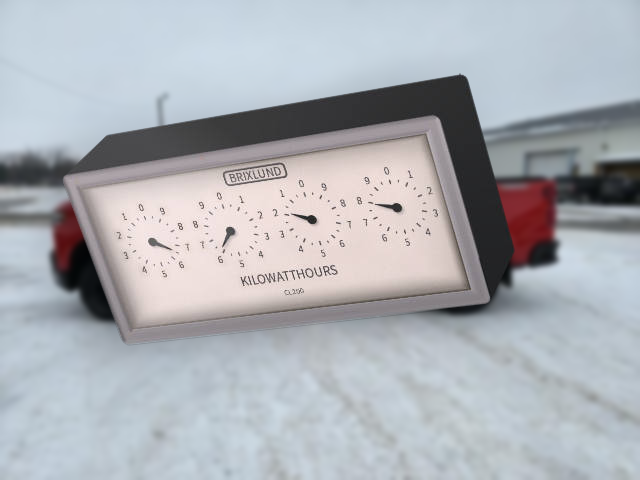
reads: 6618
